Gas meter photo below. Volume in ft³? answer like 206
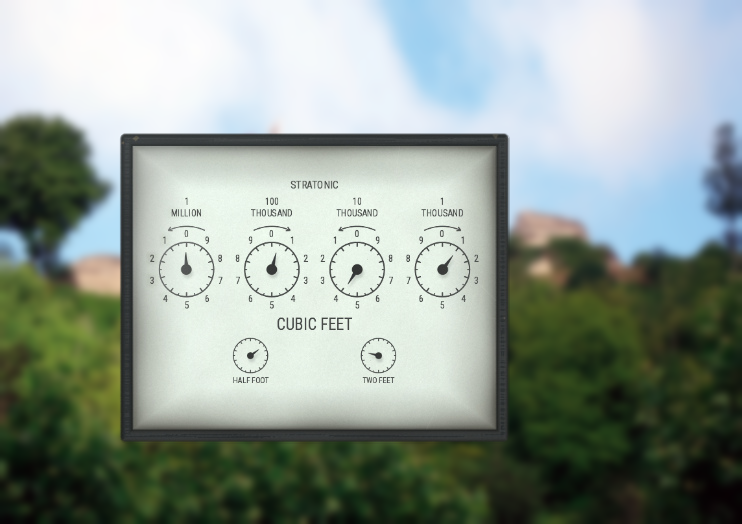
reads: 4100
